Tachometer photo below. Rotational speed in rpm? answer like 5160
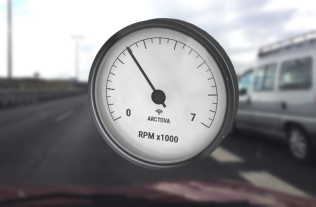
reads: 2500
